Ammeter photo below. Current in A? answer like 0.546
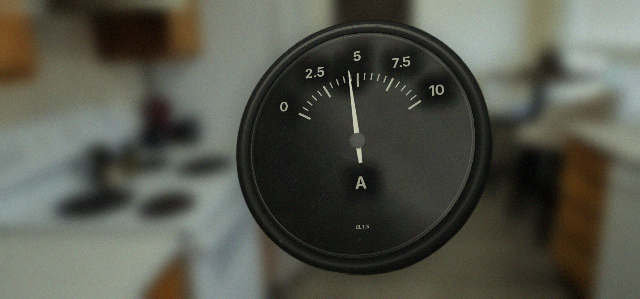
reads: 4.5
